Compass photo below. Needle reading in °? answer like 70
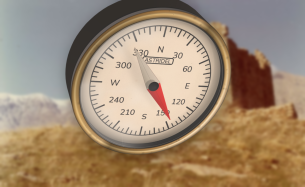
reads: 145
